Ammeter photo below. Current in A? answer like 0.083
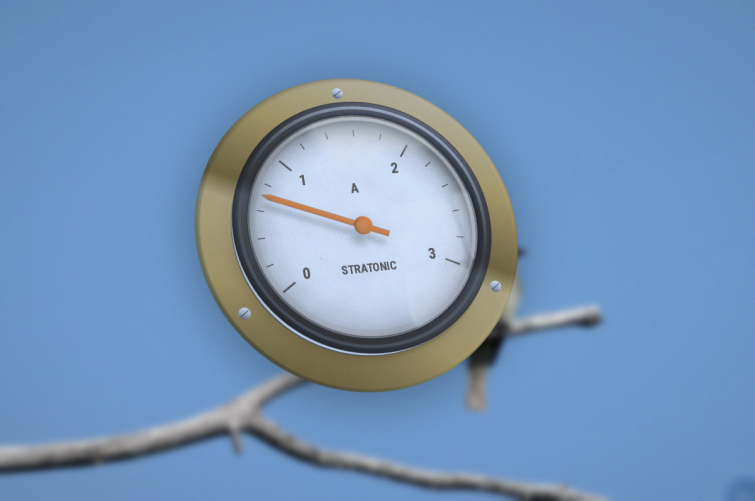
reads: 0.7
